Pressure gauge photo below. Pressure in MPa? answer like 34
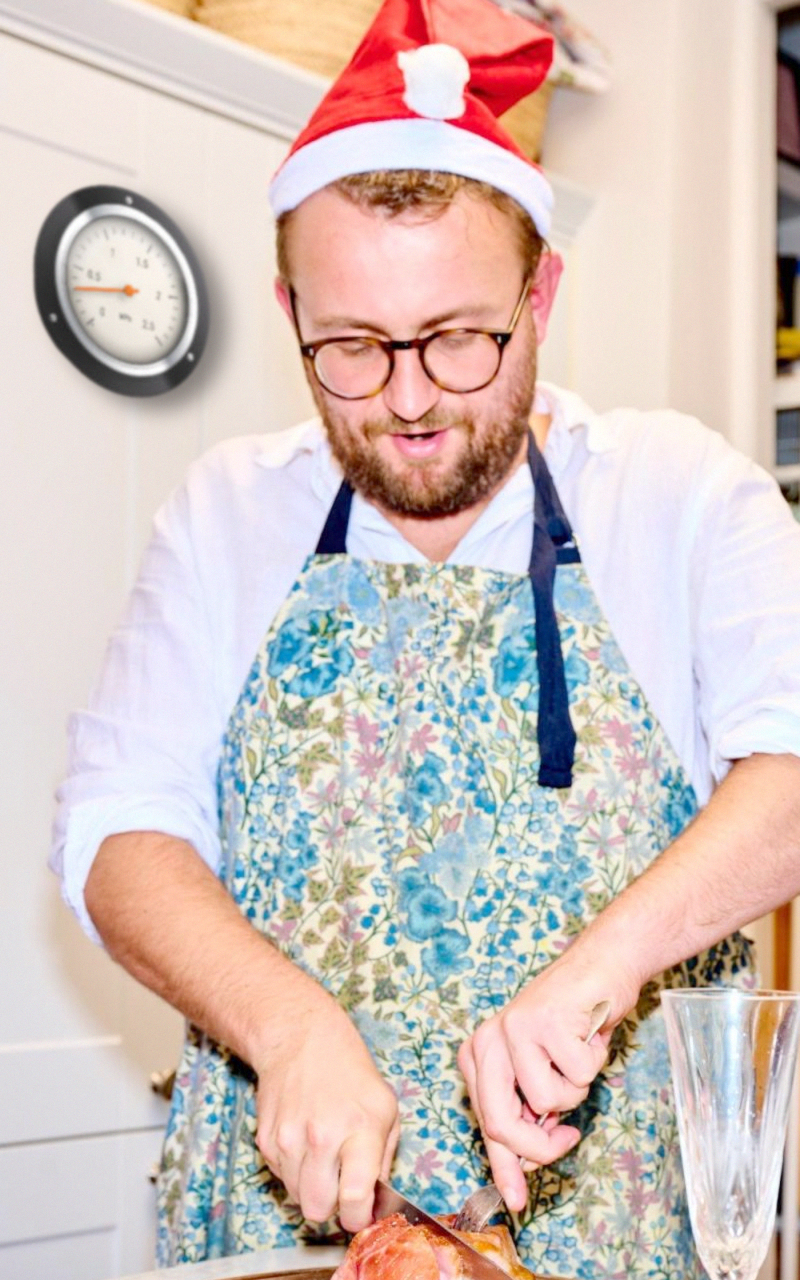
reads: 0.3
